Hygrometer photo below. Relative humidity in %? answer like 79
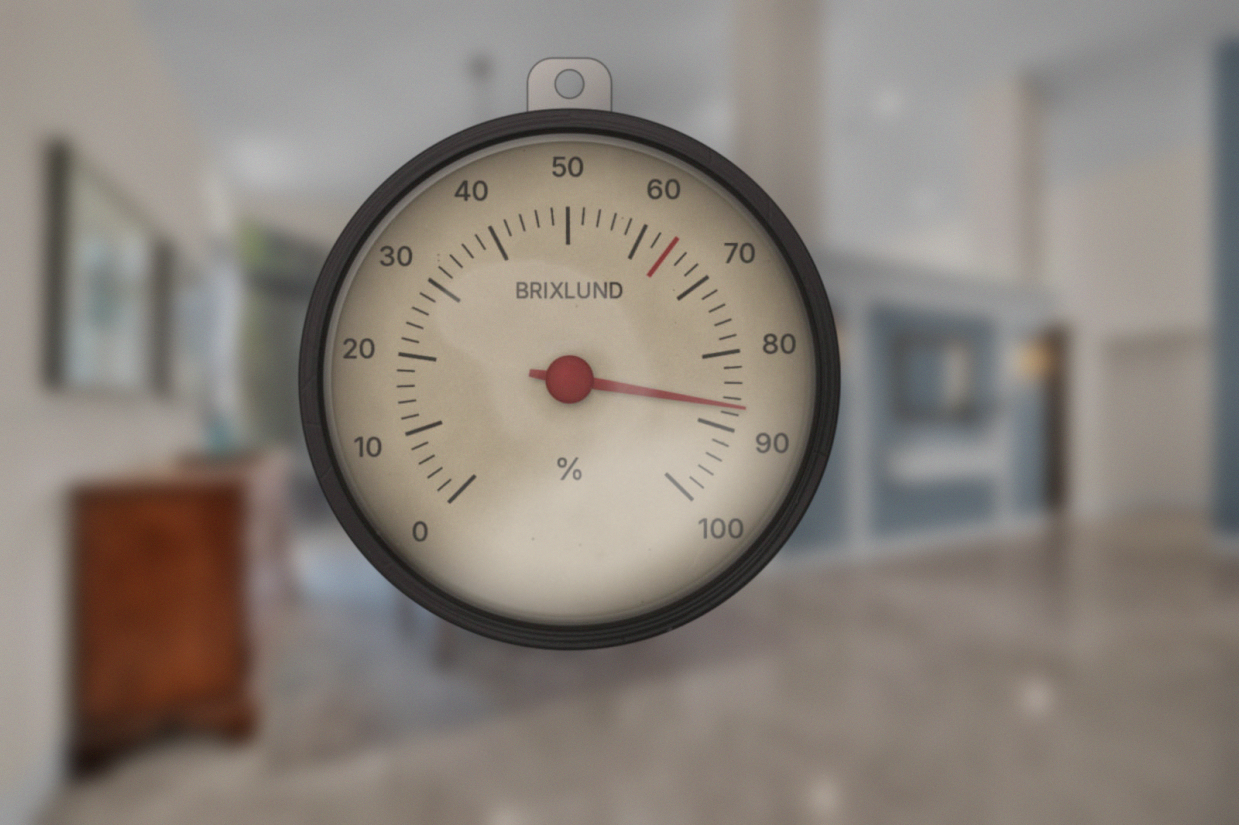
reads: 87
